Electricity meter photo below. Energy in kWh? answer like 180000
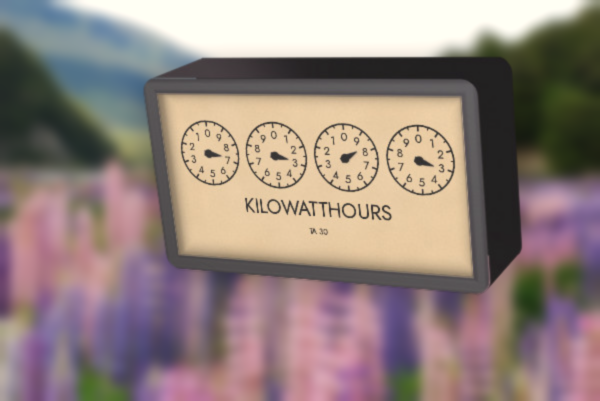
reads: 7283
